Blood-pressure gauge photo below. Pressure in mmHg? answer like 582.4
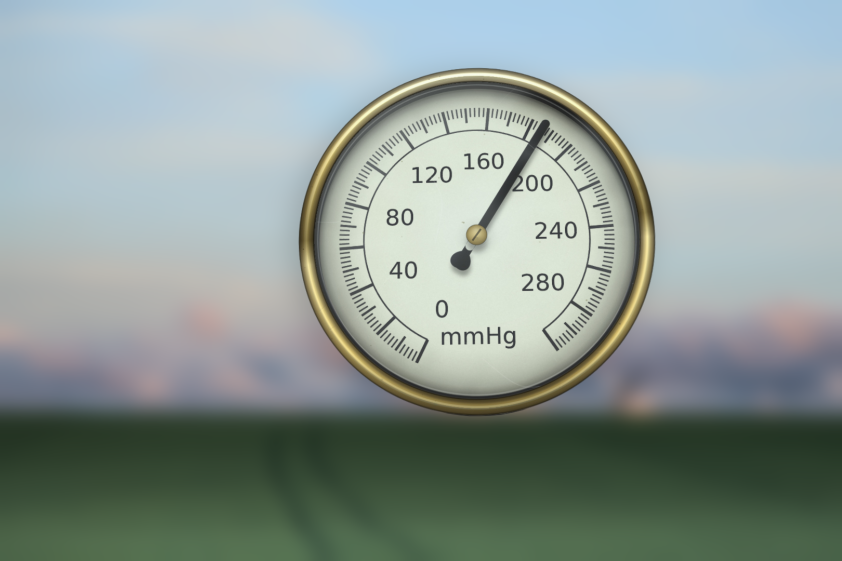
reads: 186
